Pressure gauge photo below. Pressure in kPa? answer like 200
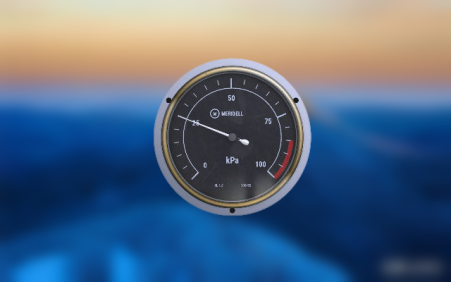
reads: 25
